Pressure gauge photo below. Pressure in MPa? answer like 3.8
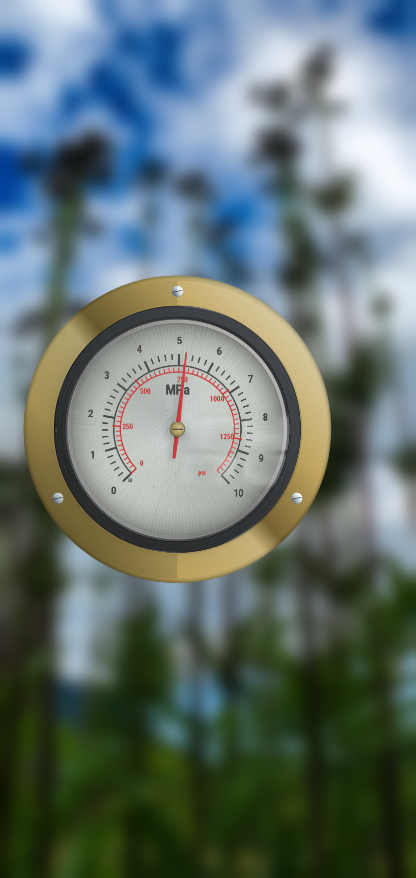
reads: 5.2
